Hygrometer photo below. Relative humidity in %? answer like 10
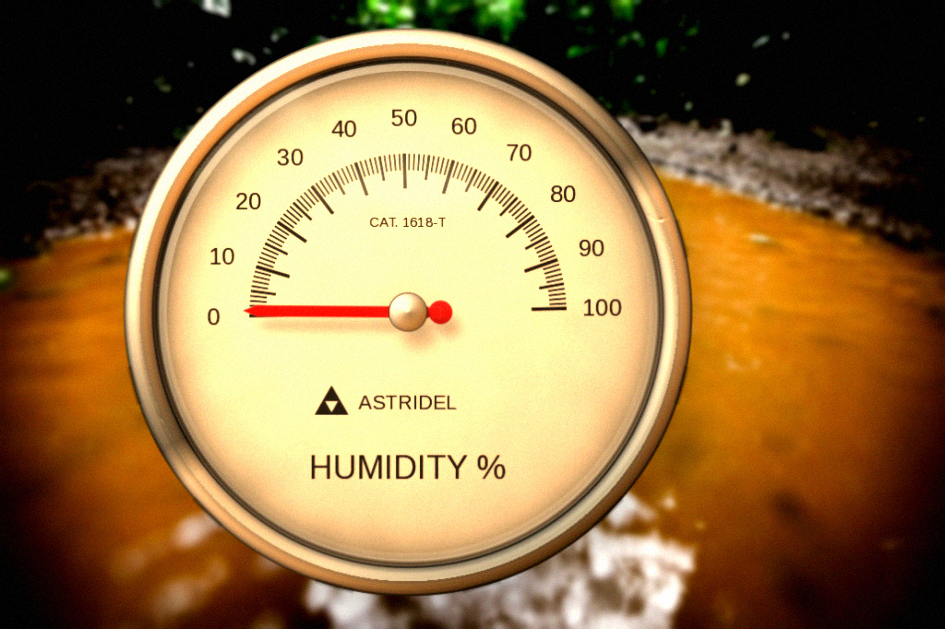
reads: 1
